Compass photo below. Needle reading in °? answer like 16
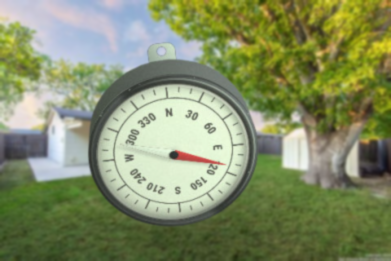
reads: 110
